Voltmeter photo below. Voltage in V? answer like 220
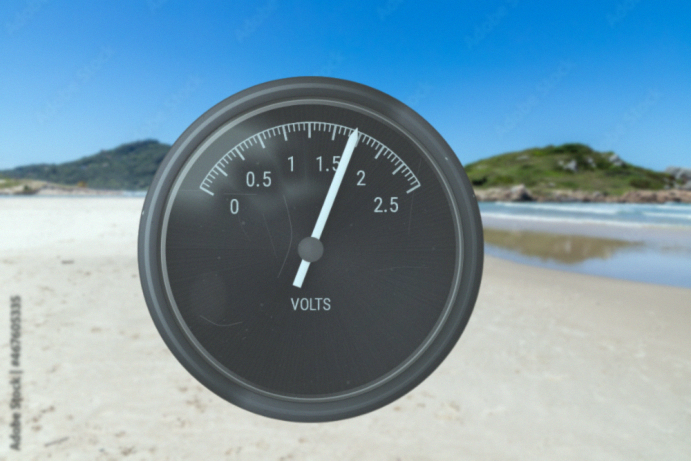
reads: 1.7
